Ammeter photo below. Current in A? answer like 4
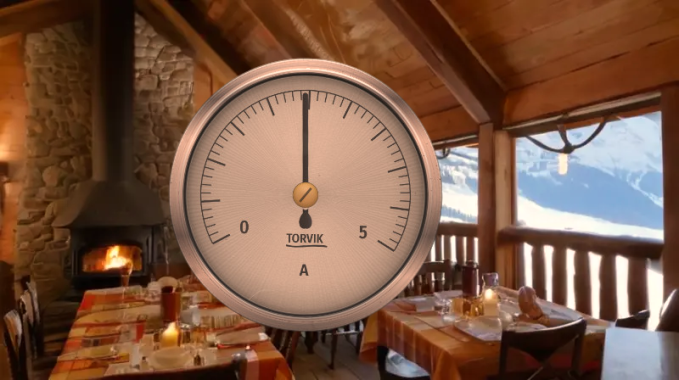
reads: 2.45
